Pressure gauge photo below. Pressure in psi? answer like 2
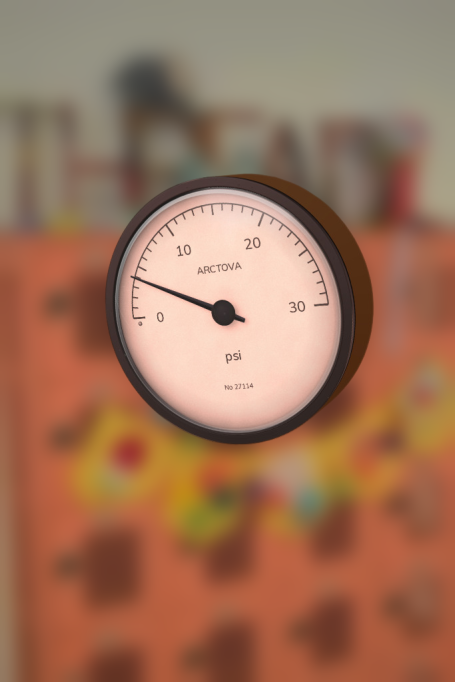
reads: 4
